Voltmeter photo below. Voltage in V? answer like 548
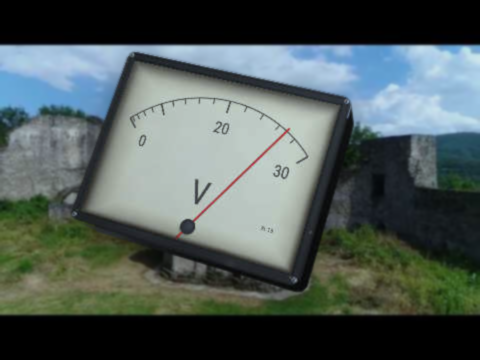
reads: 27
